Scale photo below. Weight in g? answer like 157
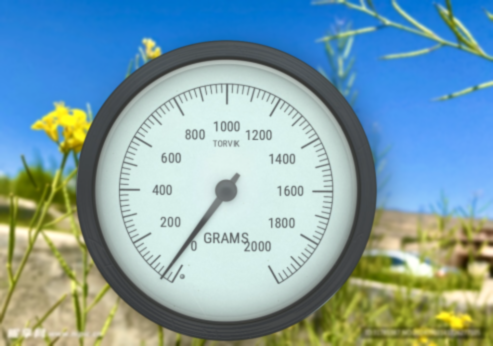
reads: 40
